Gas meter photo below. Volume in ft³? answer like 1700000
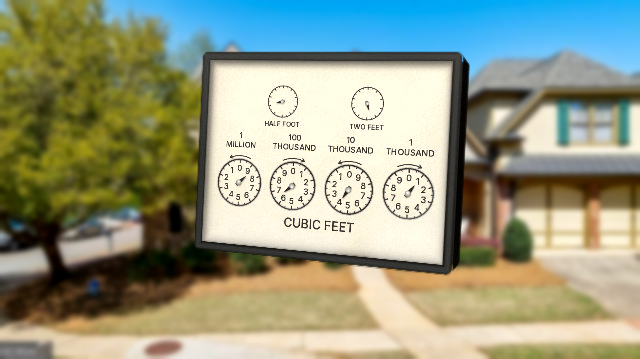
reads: 864100
